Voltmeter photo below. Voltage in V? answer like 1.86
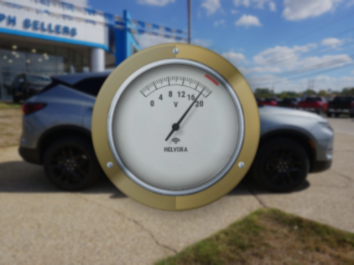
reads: 18
